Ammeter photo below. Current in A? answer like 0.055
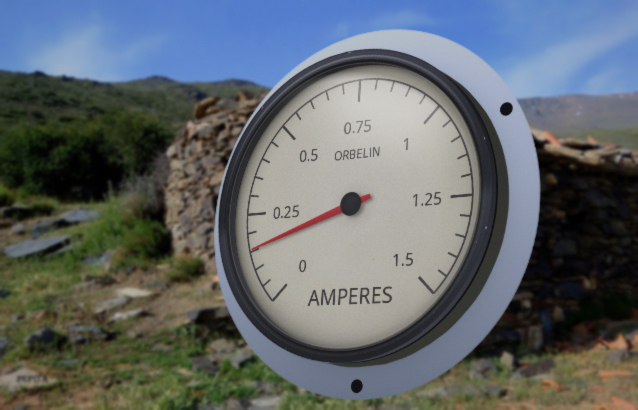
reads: 0.15
